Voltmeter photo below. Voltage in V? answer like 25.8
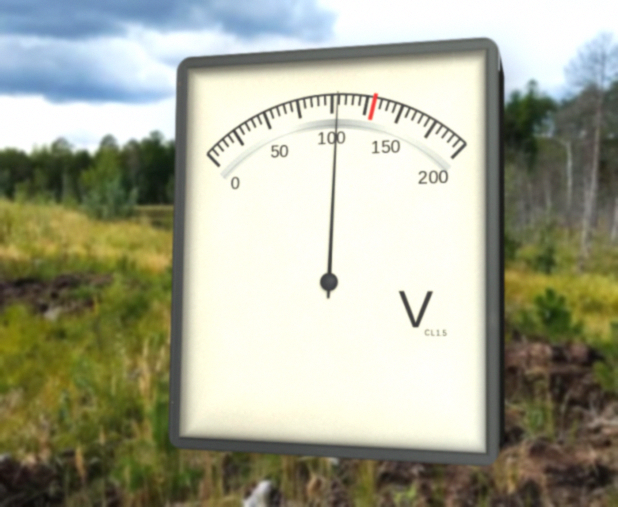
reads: 105
